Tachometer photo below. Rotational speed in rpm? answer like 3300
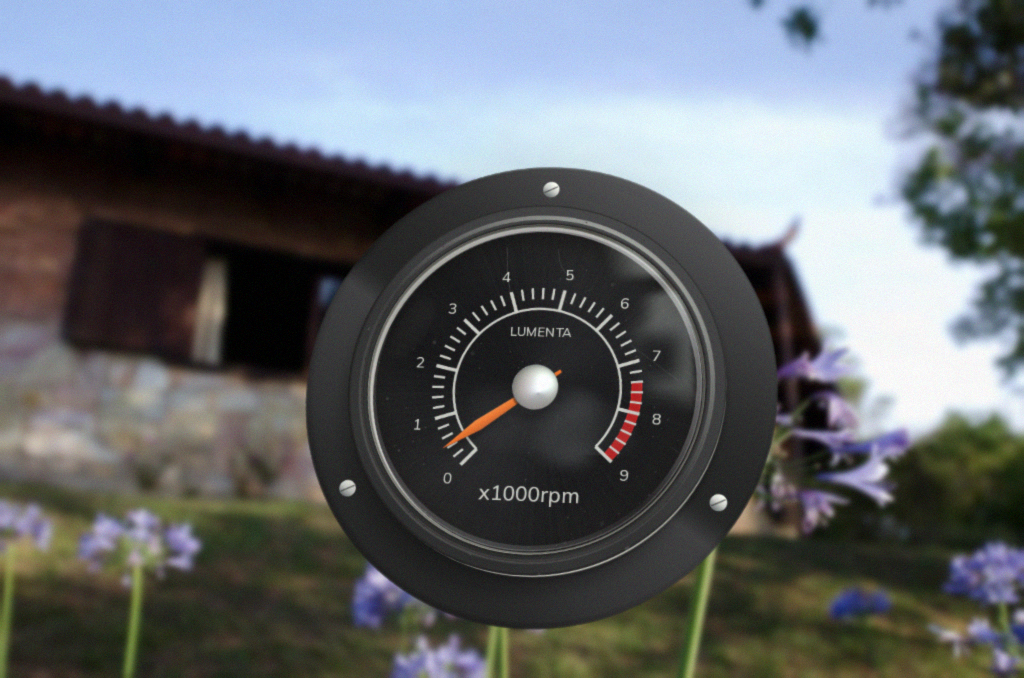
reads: 400
